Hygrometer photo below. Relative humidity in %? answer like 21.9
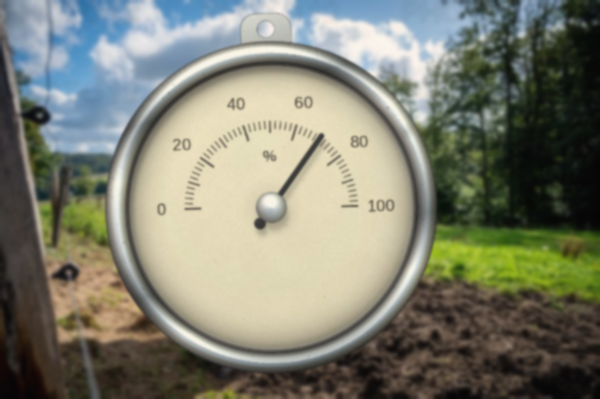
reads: 70
